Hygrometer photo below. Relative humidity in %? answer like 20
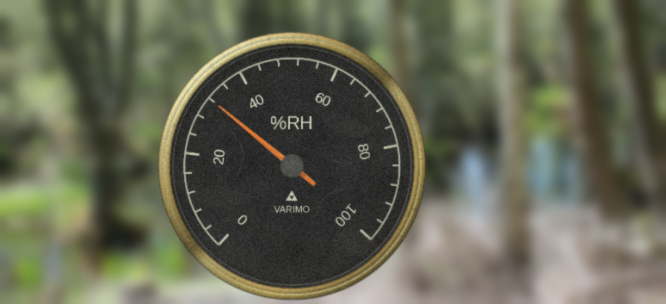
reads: 32
